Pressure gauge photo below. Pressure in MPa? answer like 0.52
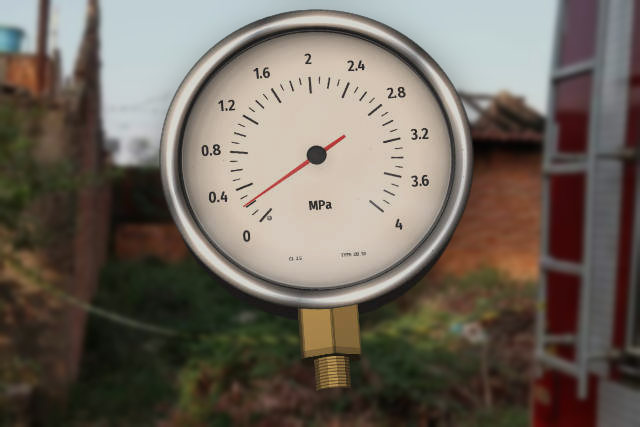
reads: 0.2
